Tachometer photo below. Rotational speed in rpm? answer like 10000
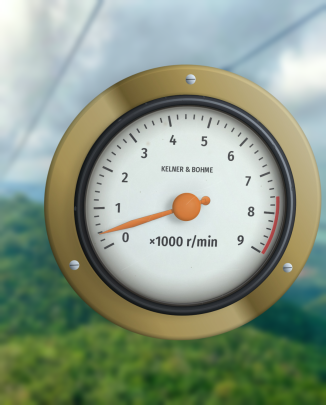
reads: 400
